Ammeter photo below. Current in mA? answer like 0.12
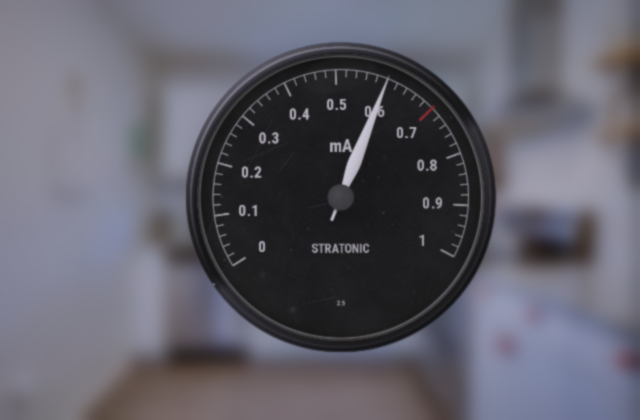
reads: 0.6
